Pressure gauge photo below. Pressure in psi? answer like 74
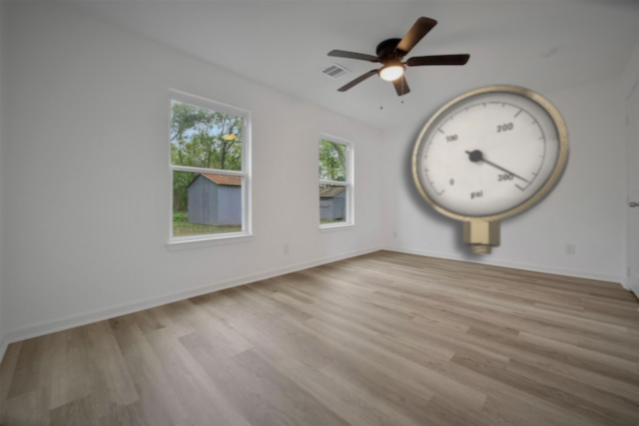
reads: 290
